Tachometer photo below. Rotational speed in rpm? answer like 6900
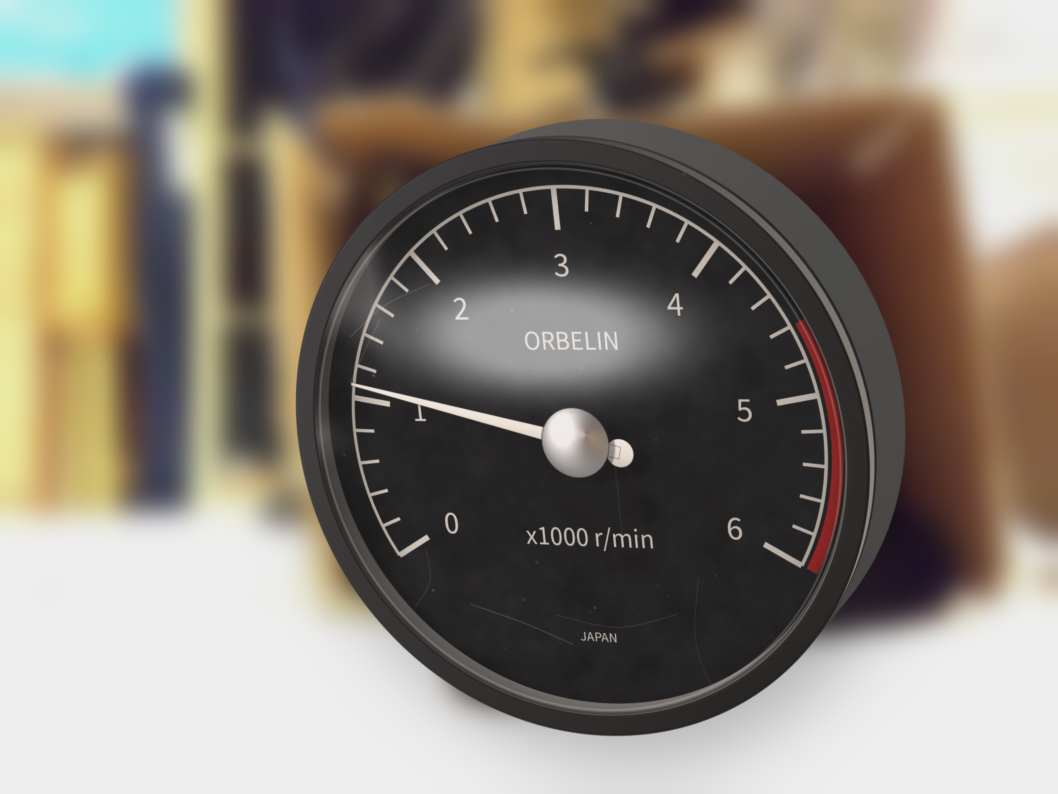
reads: 1100
